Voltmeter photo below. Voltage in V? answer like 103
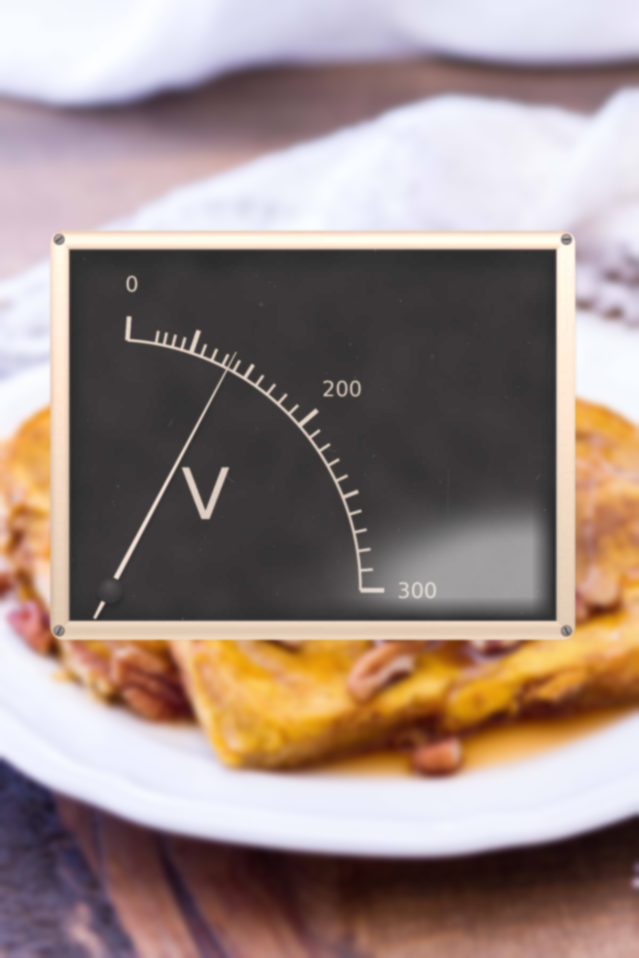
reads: 135
